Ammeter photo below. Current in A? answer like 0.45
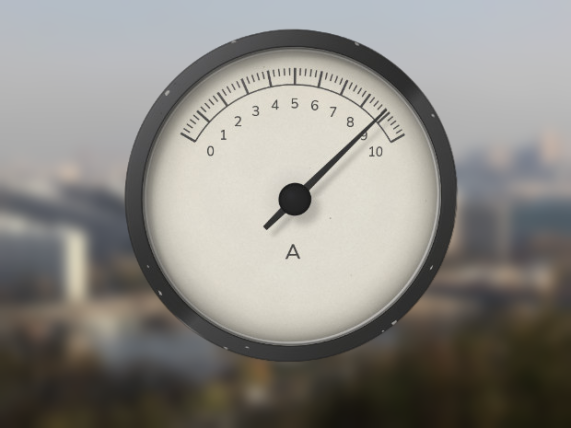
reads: 8.8
